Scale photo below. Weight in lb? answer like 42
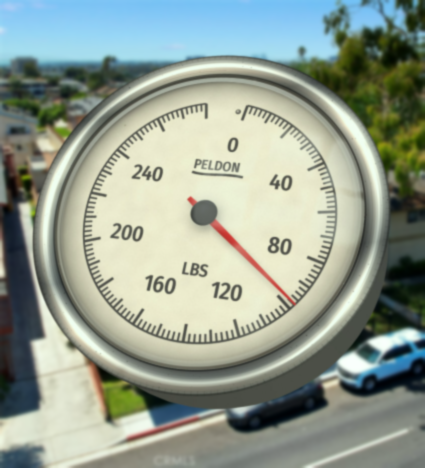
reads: 98
